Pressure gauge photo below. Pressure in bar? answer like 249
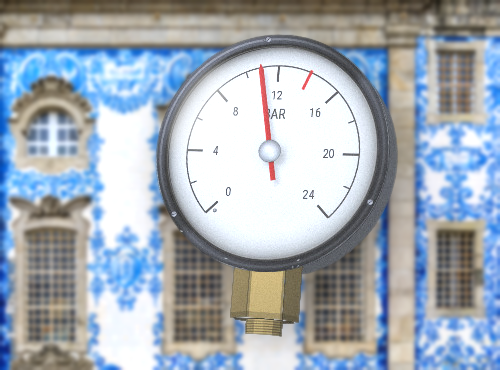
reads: 11
